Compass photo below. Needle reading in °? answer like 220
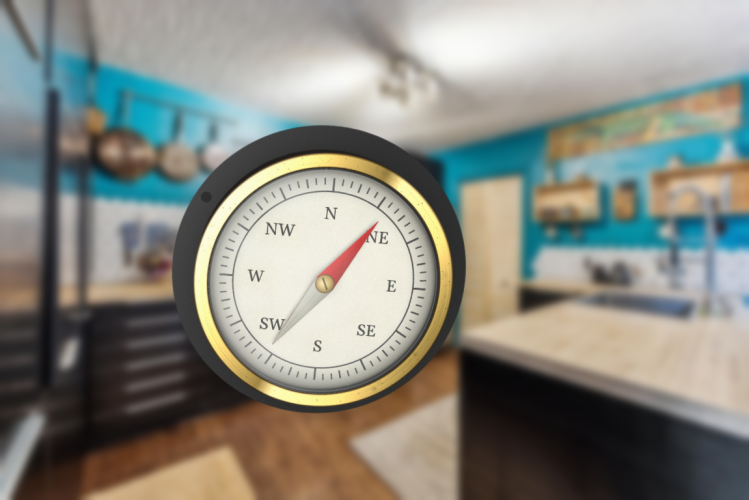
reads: 35
